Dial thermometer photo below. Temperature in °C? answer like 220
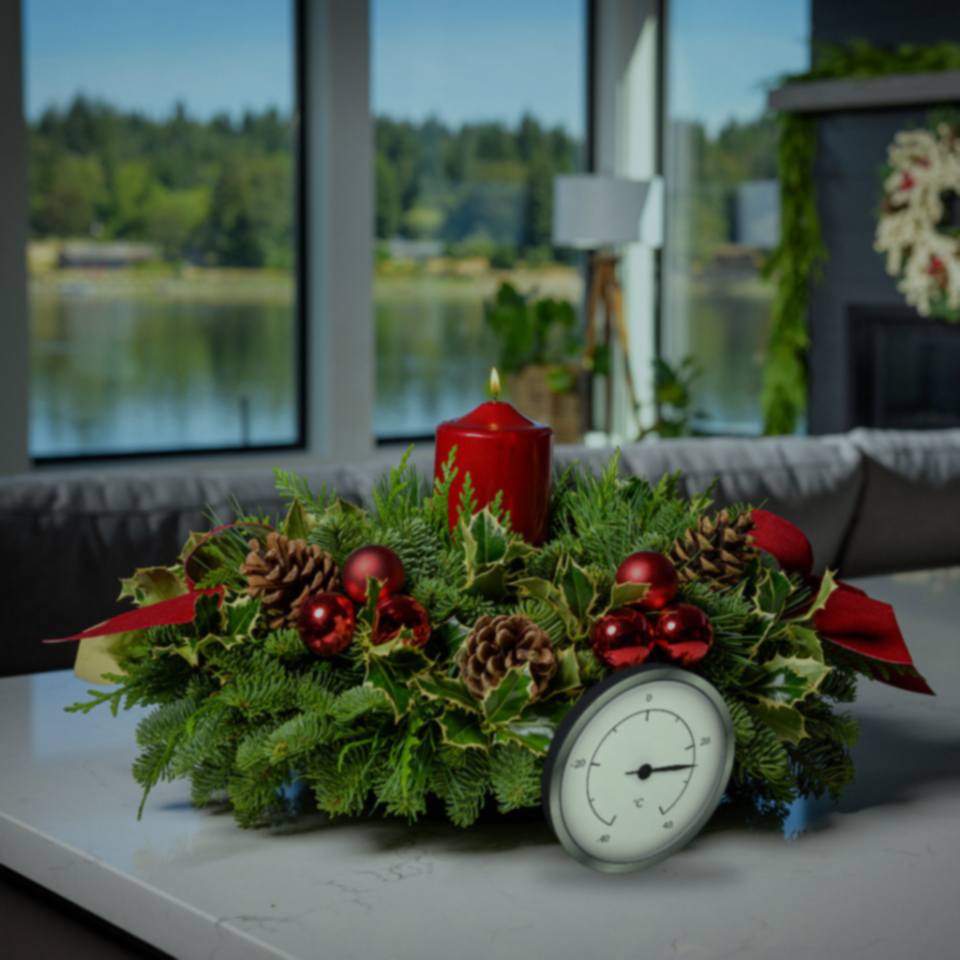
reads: 25
